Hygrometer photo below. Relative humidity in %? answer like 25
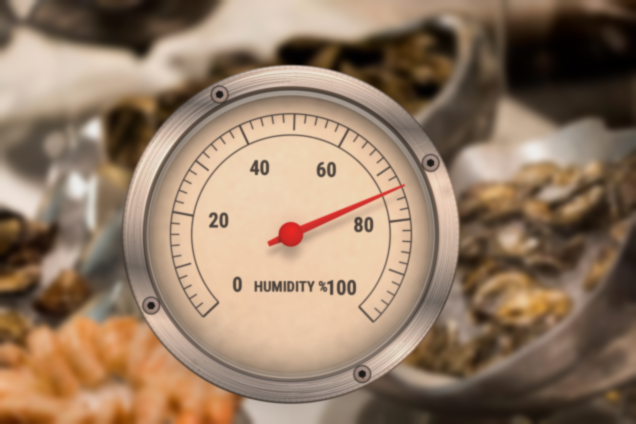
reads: 74
